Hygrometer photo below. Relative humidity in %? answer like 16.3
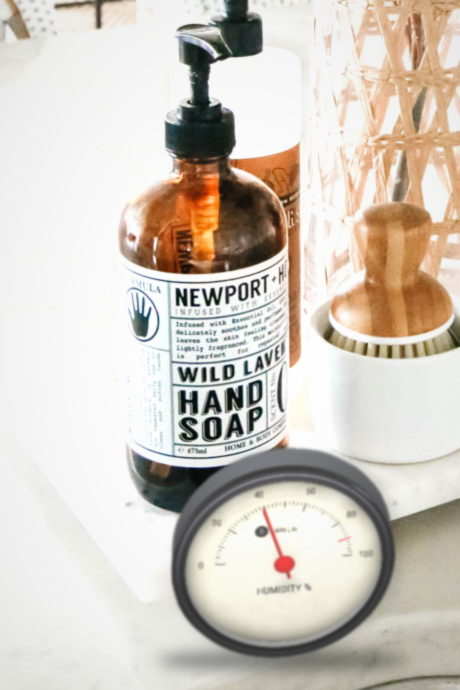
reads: 40
